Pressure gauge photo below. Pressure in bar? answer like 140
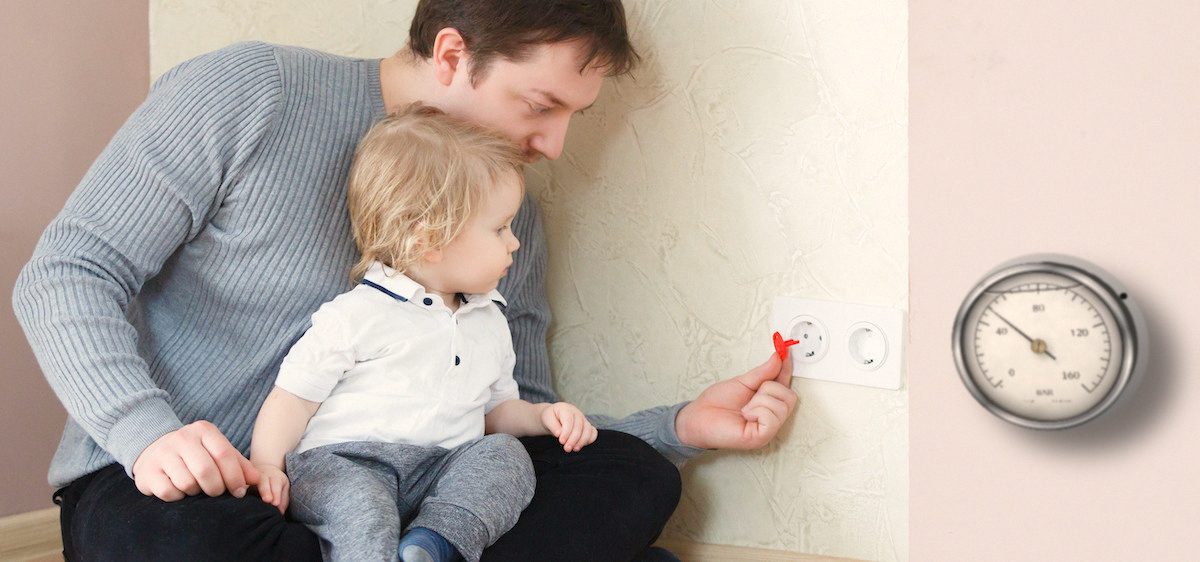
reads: 50
